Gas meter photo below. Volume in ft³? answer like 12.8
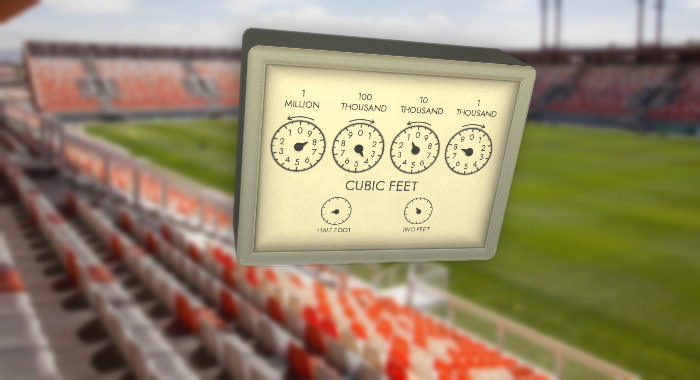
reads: 840800
